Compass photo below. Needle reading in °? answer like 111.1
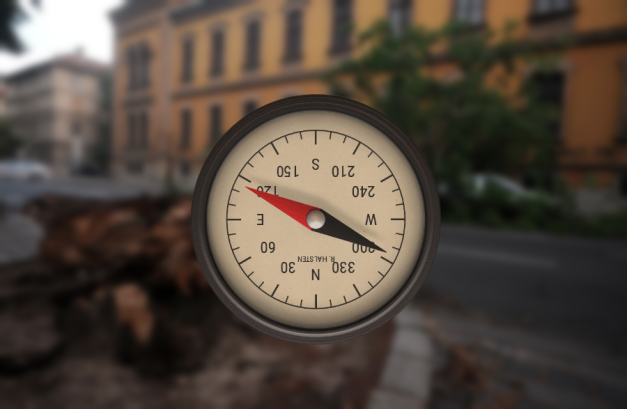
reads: 115
